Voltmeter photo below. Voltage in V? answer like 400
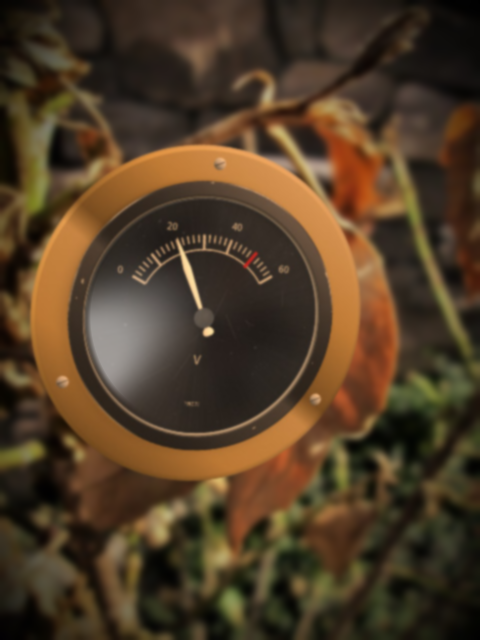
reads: 20
